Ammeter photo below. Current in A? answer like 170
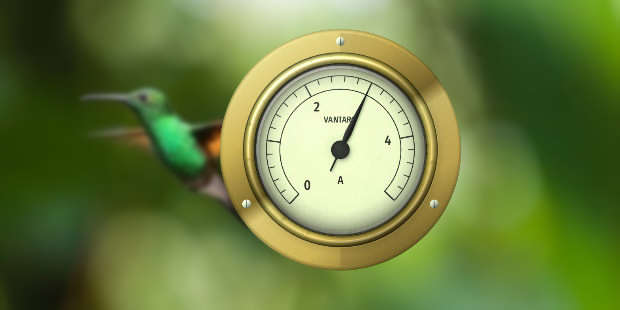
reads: 3
